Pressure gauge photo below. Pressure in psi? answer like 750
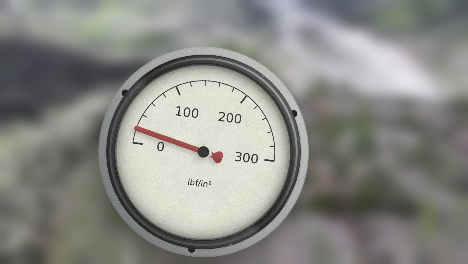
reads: 20
